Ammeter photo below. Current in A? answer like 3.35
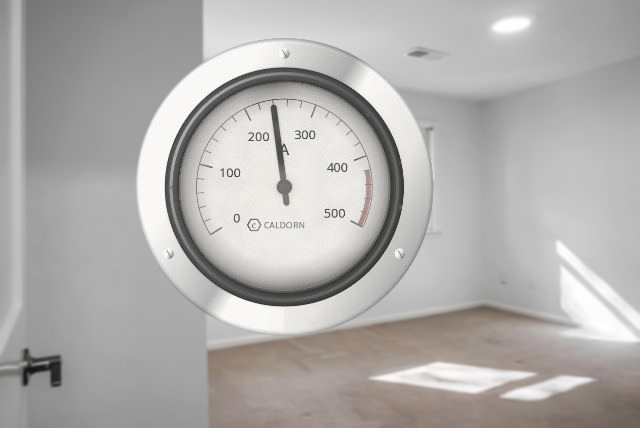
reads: 240
